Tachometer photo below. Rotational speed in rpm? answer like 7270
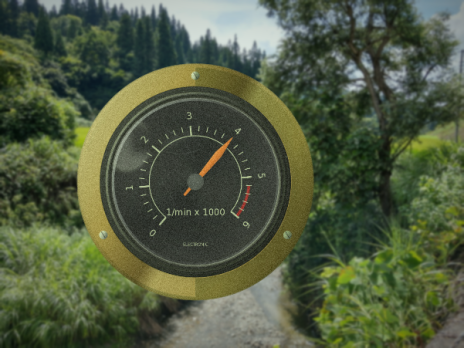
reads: 4000
